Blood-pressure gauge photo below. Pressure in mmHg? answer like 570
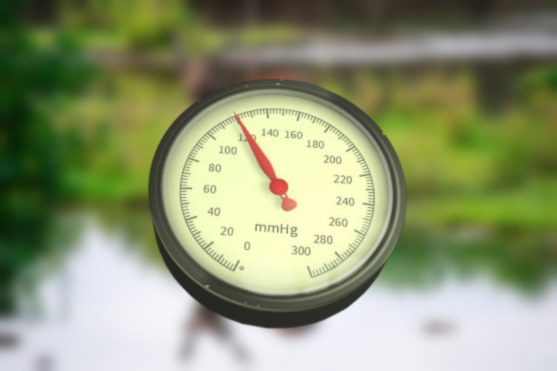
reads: 120
